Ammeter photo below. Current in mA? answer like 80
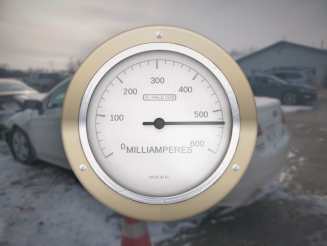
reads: 530
